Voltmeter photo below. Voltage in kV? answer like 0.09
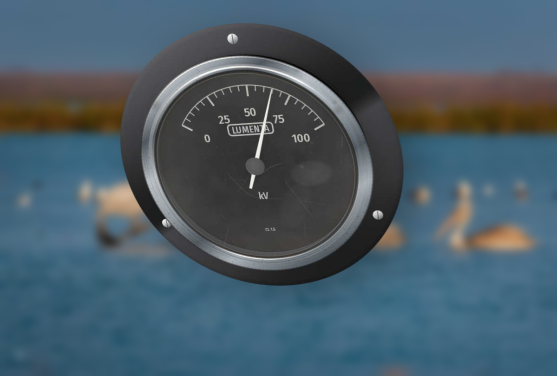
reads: 65
